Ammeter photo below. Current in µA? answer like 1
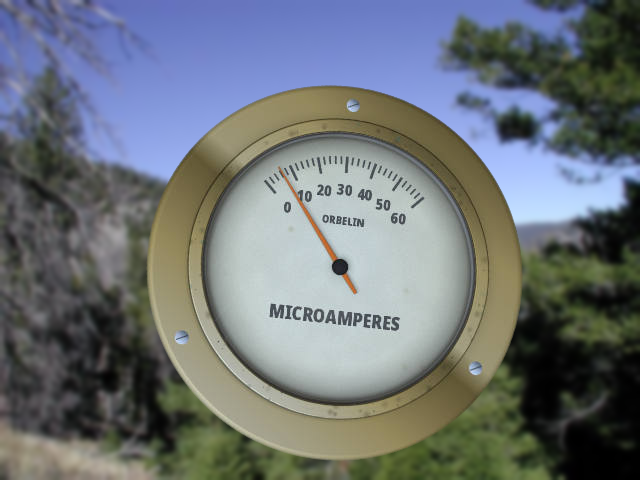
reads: 6
